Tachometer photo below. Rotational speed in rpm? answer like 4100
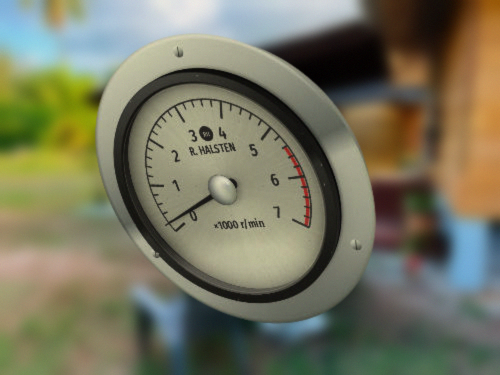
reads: 200
